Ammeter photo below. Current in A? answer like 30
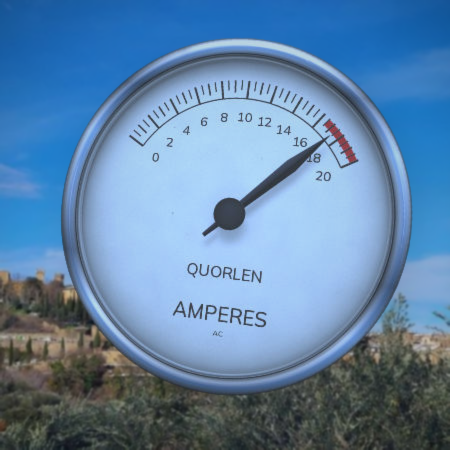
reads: 17.5
